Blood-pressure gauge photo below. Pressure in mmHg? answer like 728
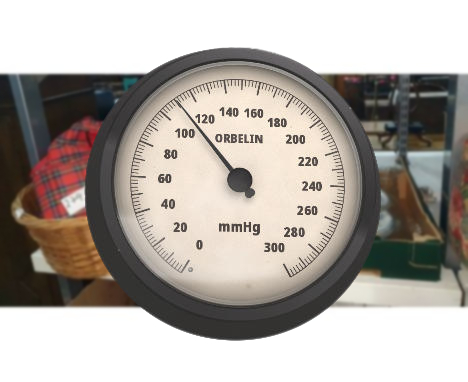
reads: 110
